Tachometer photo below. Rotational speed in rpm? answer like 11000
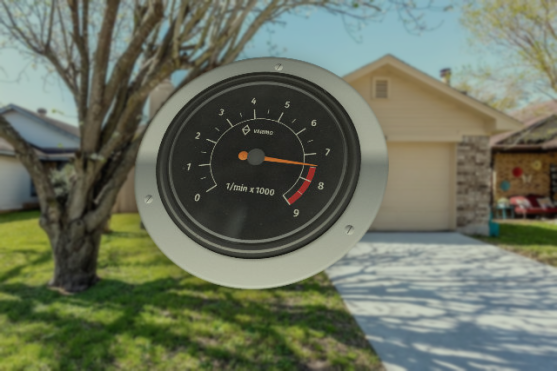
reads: 7500
